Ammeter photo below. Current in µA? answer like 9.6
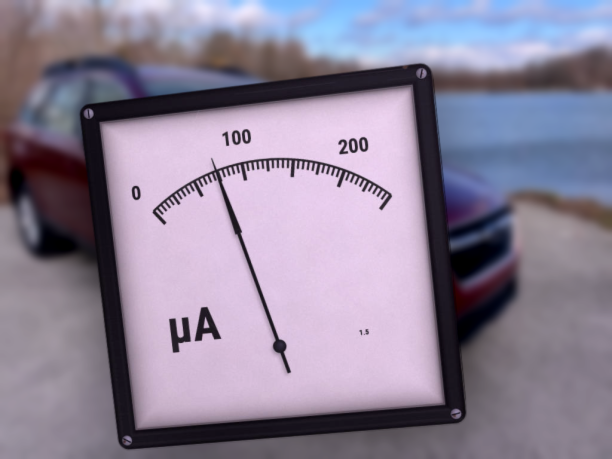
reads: 75
